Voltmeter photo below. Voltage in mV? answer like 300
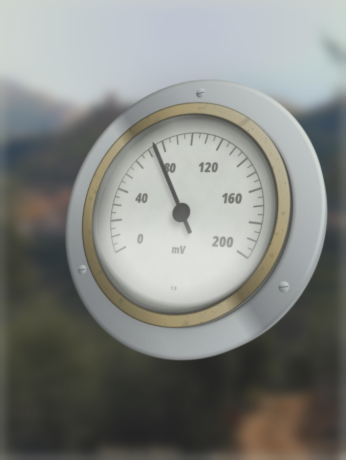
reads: 75
